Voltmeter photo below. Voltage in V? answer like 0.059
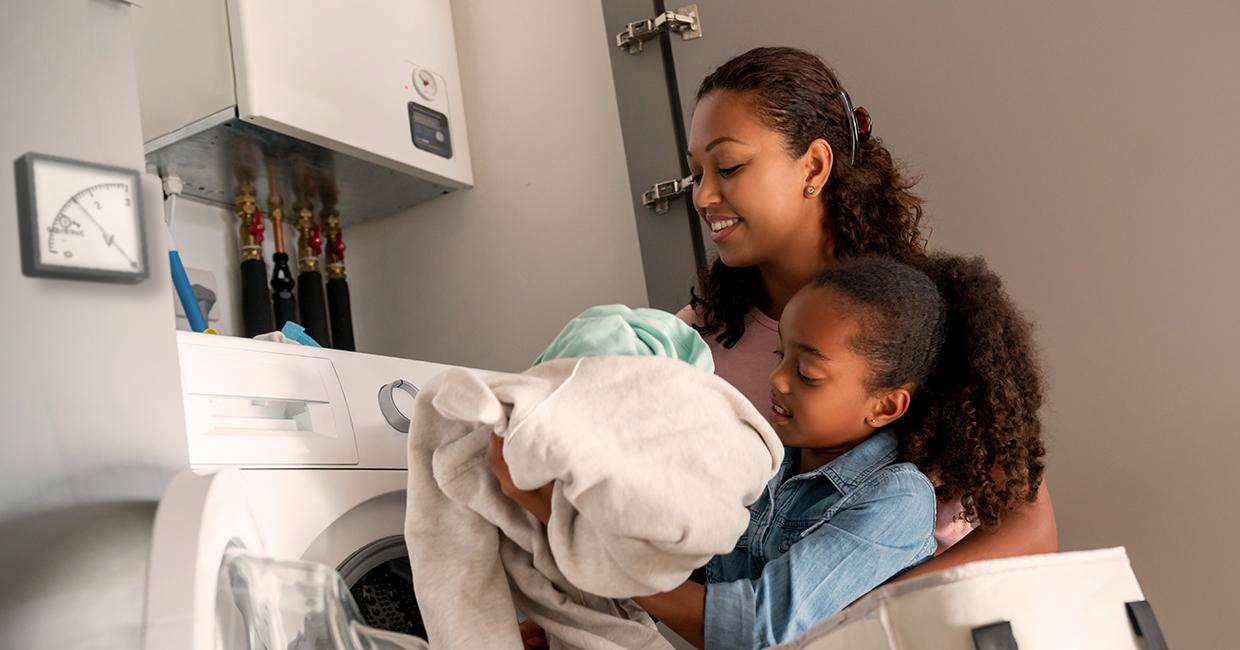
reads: 1.5
